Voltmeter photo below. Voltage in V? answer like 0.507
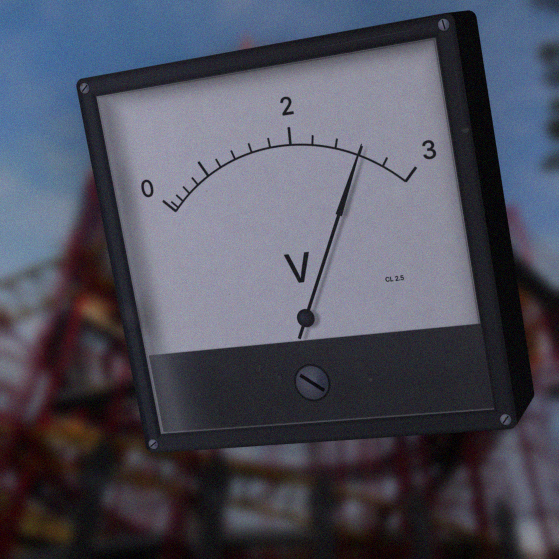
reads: 2.6
